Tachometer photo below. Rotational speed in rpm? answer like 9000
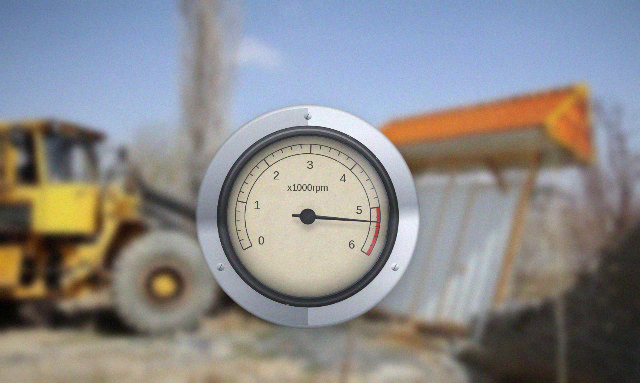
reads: 5300
